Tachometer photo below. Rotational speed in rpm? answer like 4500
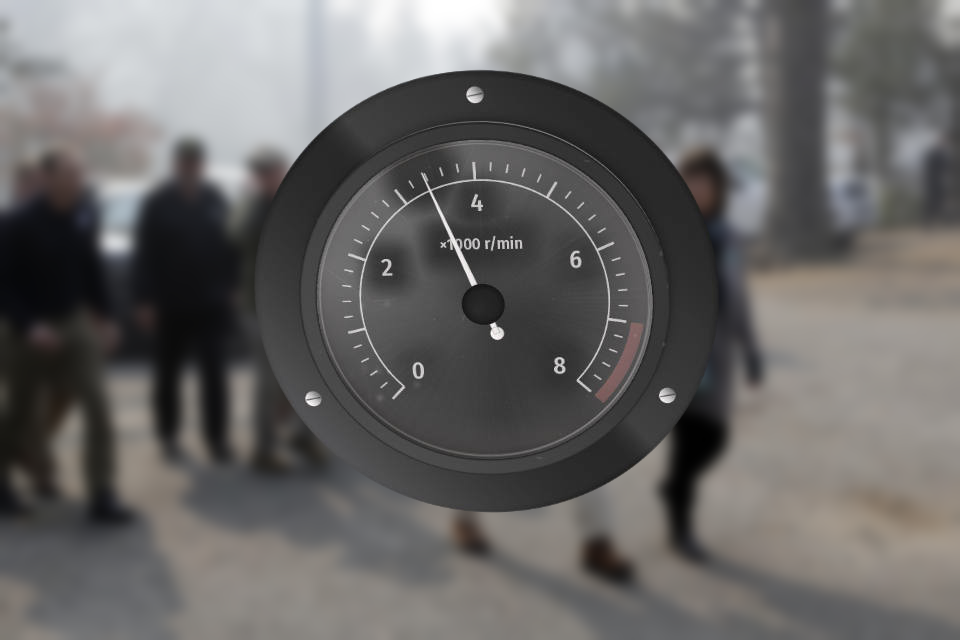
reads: 3400
